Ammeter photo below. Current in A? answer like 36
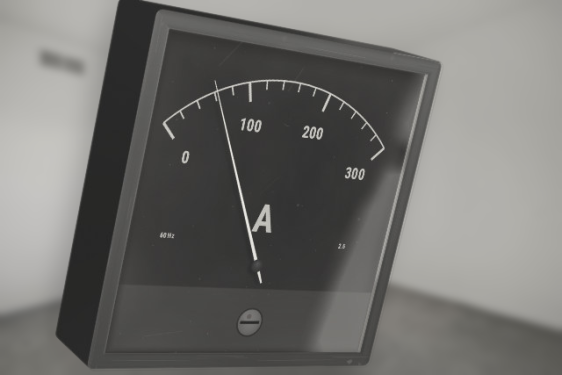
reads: 60
